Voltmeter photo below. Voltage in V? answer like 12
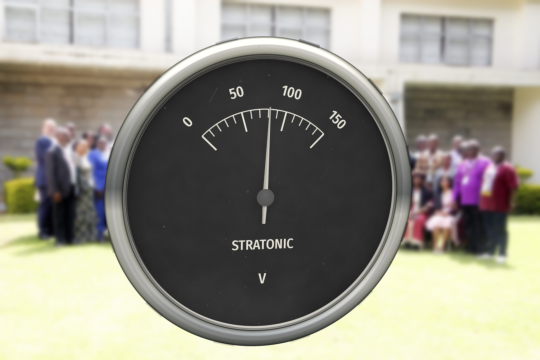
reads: 80
